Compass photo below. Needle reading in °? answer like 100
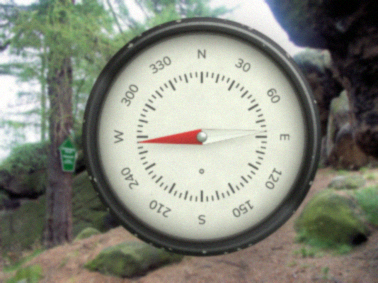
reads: 265
